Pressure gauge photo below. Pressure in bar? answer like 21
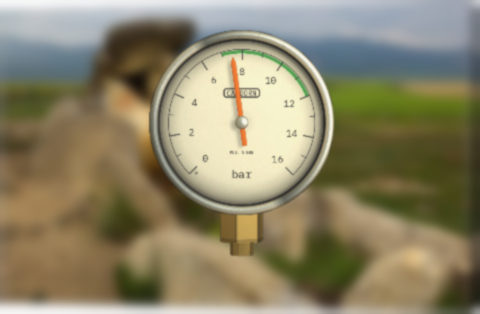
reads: 7.5
